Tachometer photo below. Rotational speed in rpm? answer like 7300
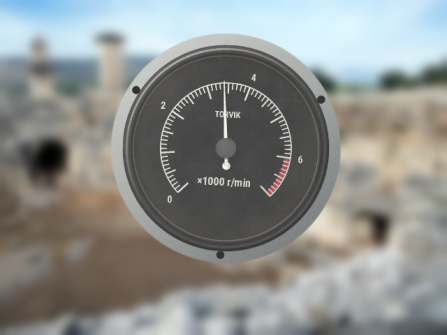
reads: 3400
